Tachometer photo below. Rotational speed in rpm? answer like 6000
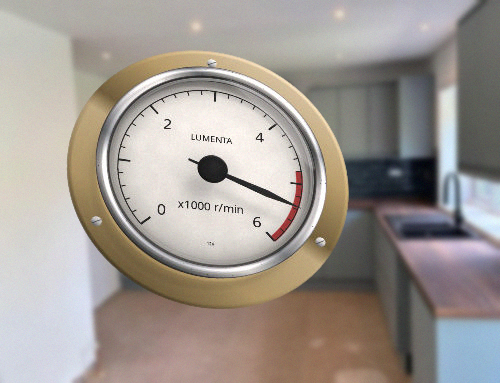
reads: 5400
